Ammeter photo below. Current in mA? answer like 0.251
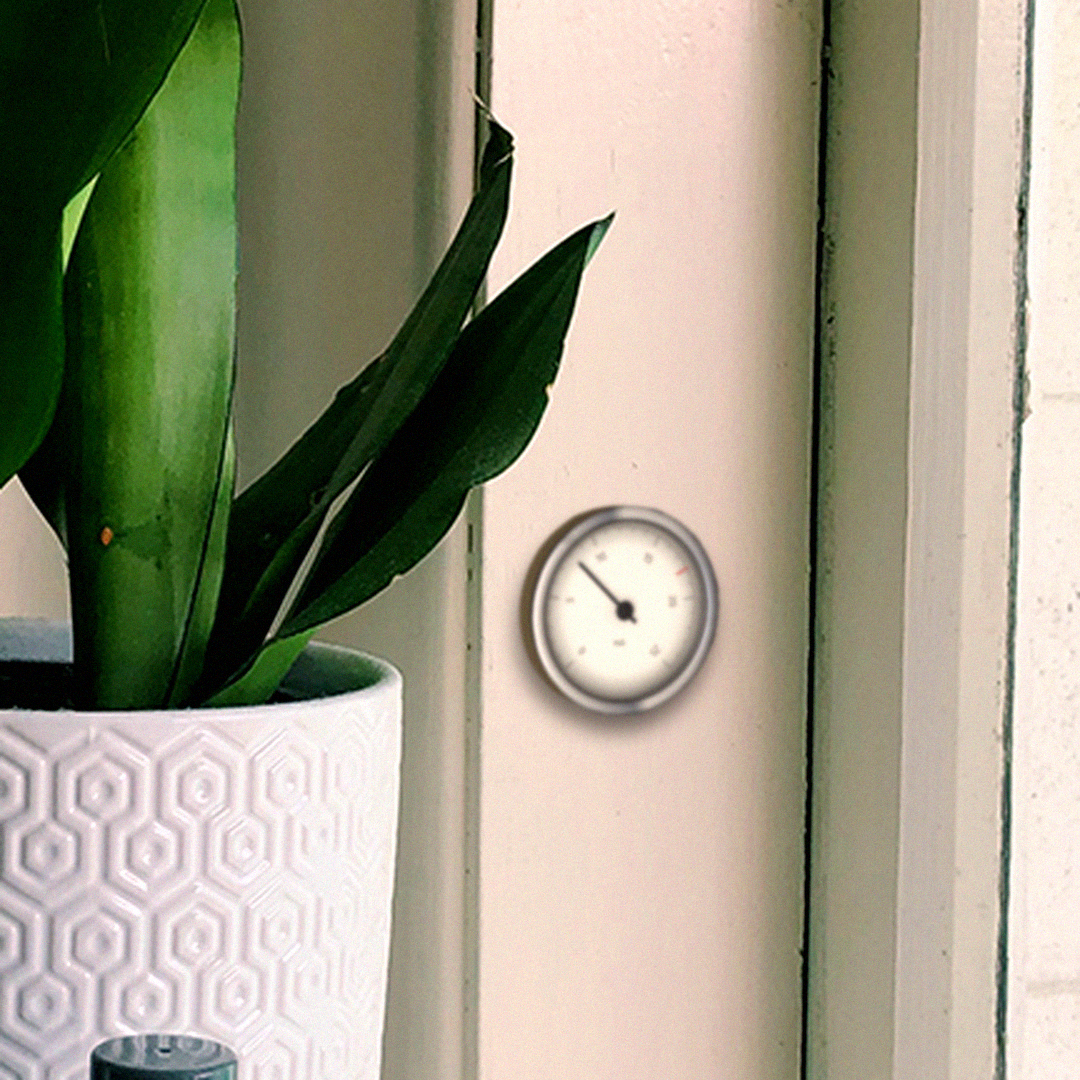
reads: 8
